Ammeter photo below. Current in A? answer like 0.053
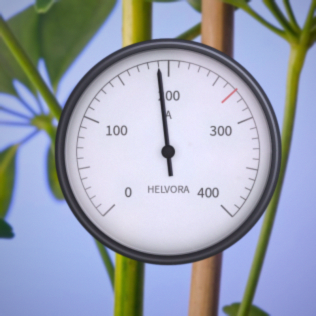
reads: 190
